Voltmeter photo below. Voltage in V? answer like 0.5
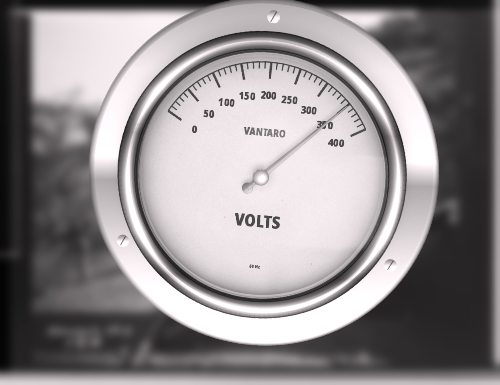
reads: 350
